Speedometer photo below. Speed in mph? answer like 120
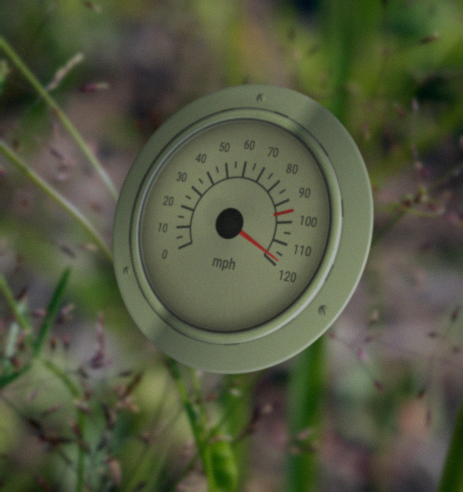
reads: 117.5
